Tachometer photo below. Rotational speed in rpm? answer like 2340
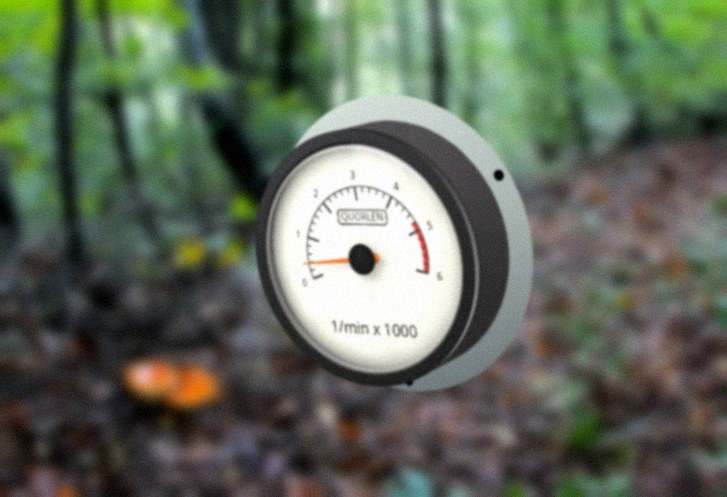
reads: 400
